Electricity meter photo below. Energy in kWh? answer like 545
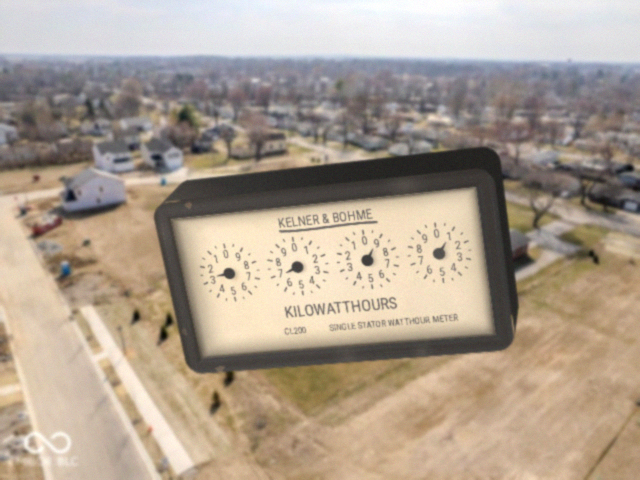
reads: 2691
